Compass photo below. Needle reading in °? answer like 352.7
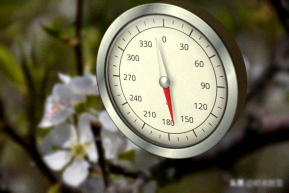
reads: 170
